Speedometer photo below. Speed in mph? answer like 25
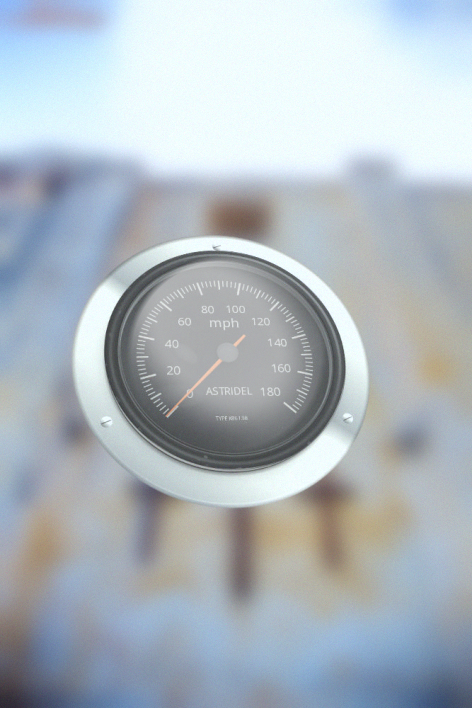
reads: 0
